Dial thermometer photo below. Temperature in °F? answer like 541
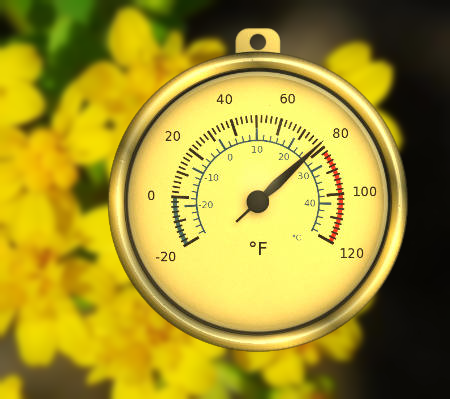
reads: 78
